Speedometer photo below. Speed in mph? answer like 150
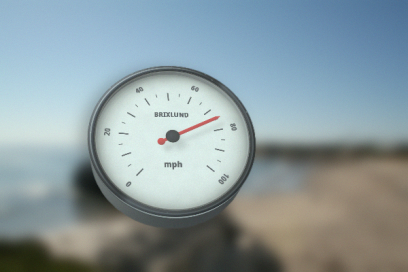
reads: 75
